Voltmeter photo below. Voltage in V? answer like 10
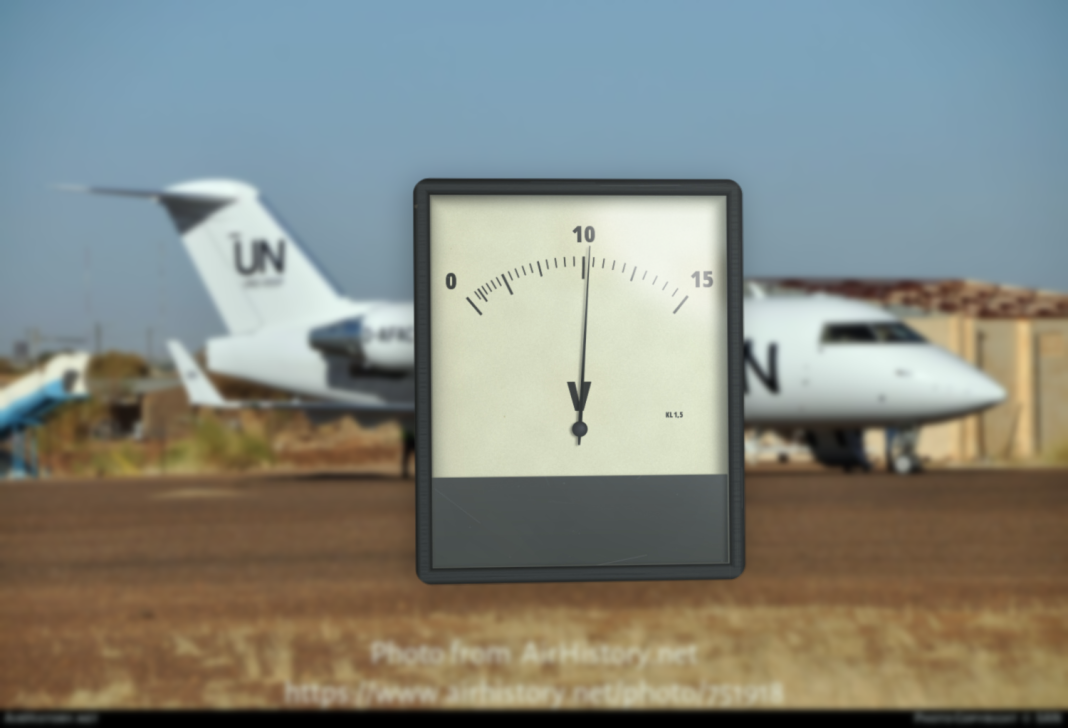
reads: 10.25
